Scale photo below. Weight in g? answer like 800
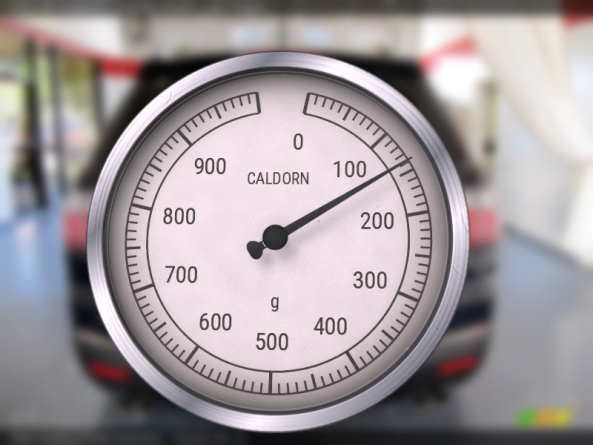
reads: 140
